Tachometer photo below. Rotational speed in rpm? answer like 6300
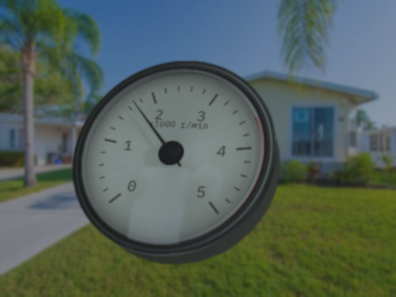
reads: 1700
